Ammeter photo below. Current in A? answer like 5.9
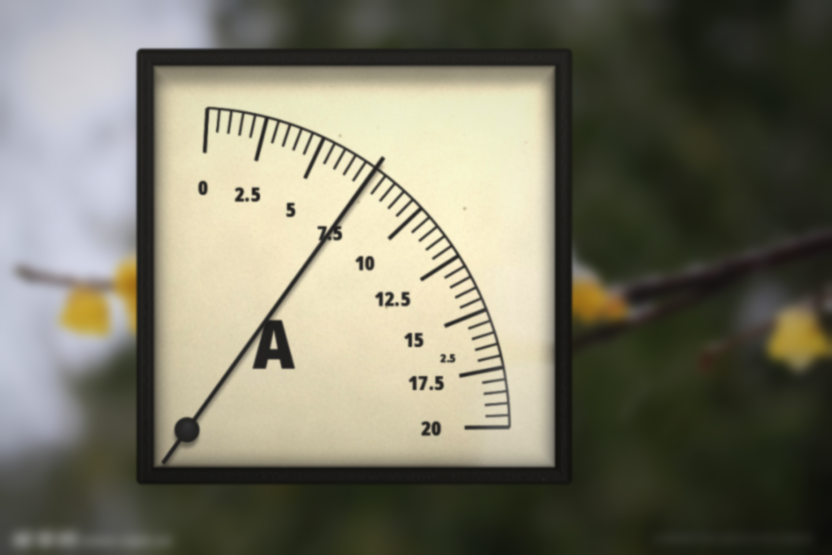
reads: 7.5
